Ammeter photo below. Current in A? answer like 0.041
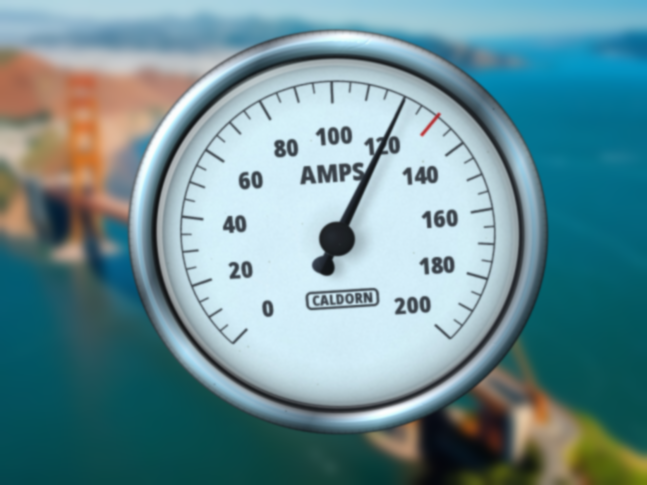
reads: 120
